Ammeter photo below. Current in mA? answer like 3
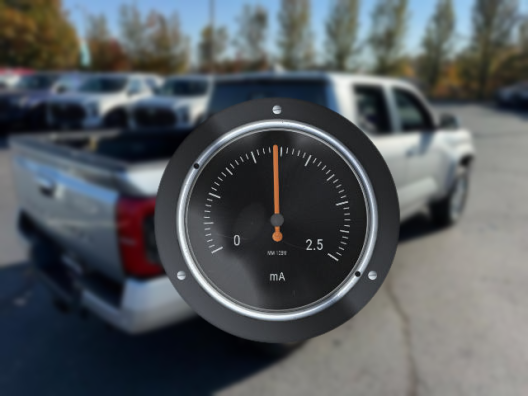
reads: 1.2
